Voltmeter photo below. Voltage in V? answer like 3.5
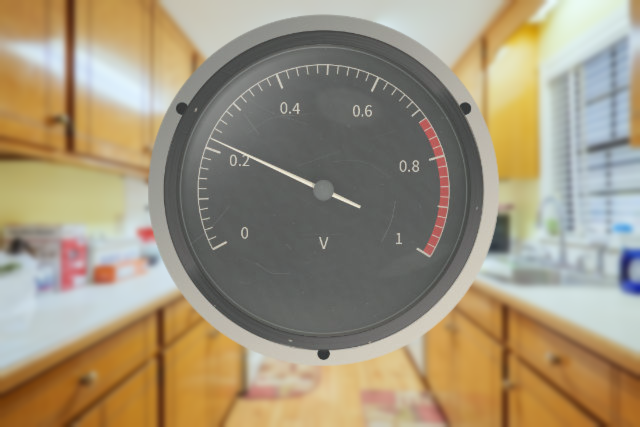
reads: 0.22
